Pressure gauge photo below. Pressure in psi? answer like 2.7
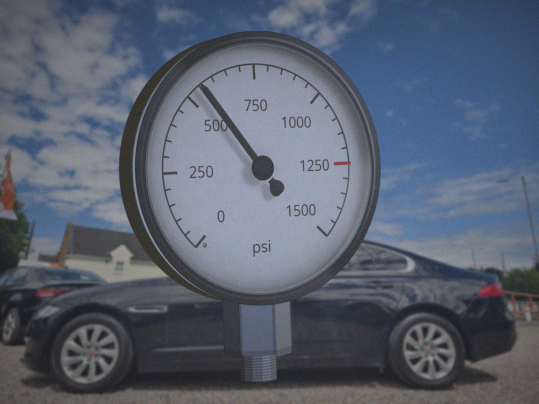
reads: 550
